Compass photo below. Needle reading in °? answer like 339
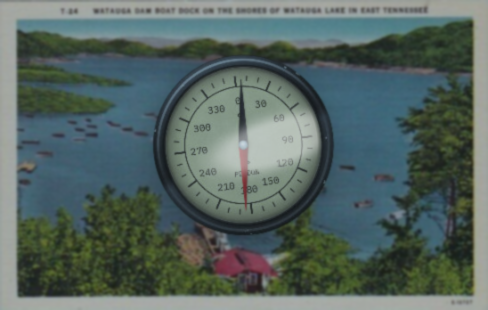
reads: 185
